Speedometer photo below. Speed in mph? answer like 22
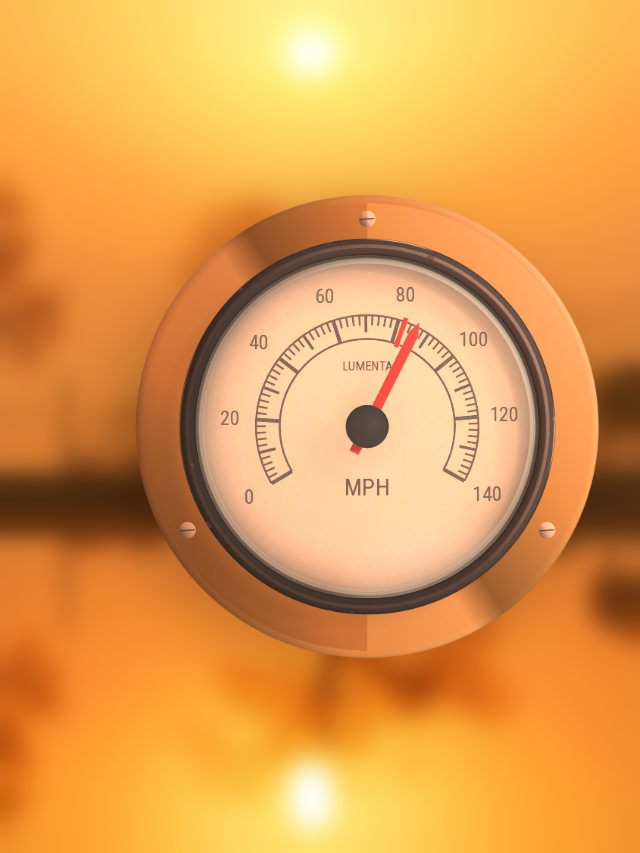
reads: 86
